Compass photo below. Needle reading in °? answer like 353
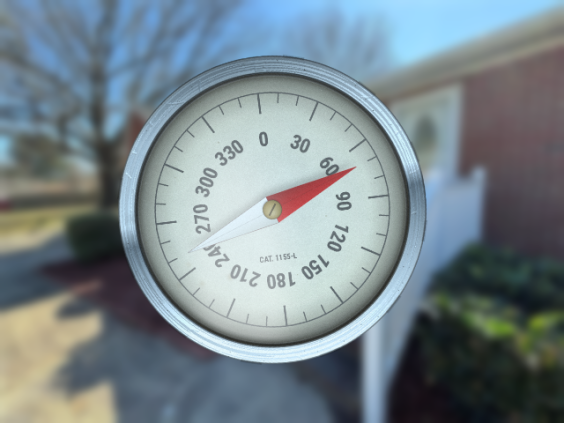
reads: 70
